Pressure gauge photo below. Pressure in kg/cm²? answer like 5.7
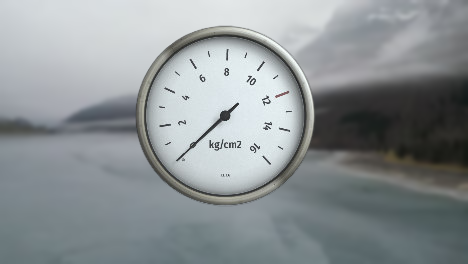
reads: 0
